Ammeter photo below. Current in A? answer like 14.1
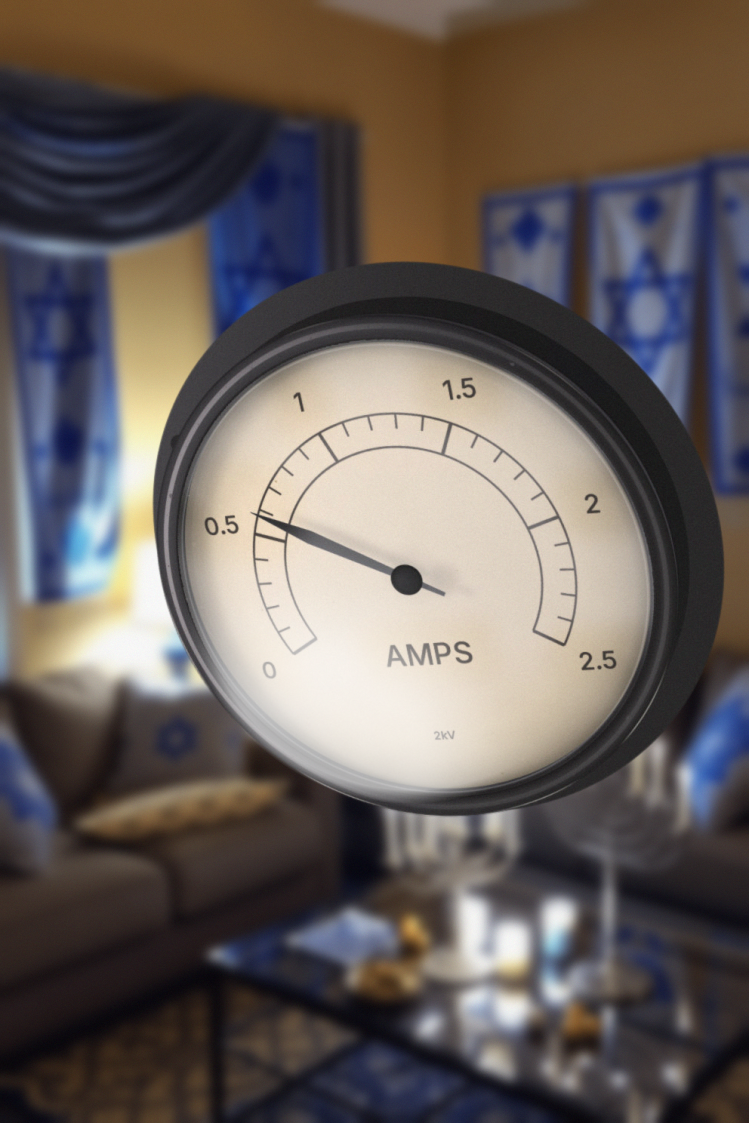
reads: 0.6
